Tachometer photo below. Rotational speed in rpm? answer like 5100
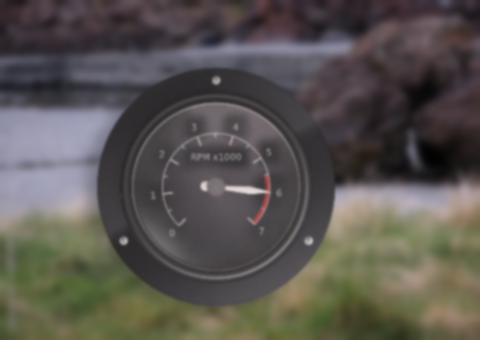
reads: 6000
